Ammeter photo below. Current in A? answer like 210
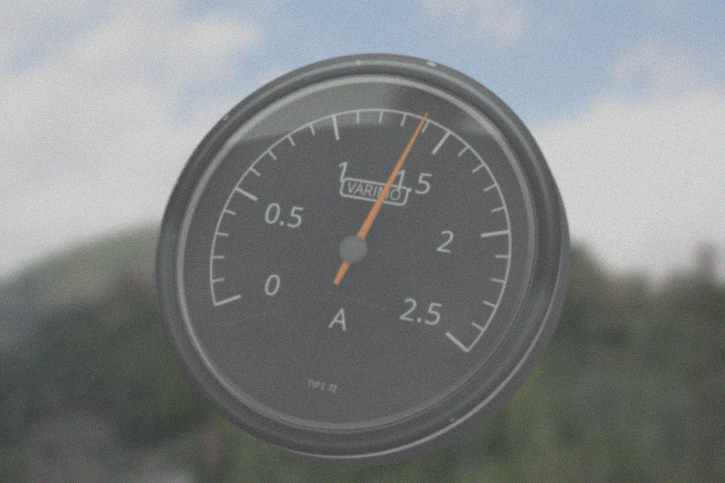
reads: 1.4
